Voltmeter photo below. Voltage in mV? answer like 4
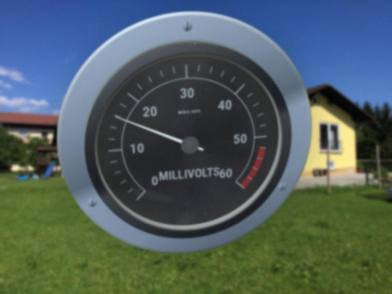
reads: 16
